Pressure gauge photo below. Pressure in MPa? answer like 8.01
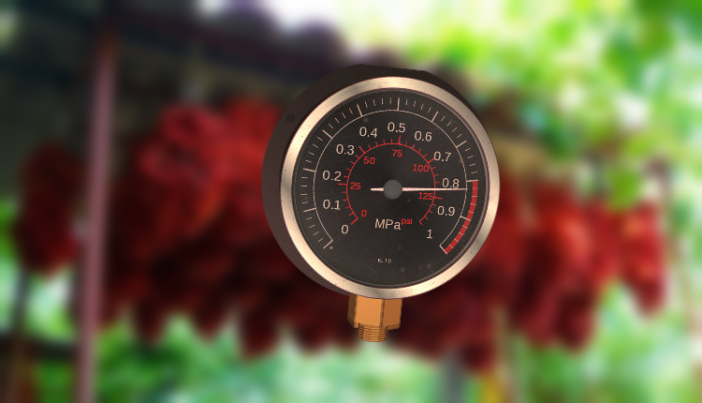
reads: 0.82
